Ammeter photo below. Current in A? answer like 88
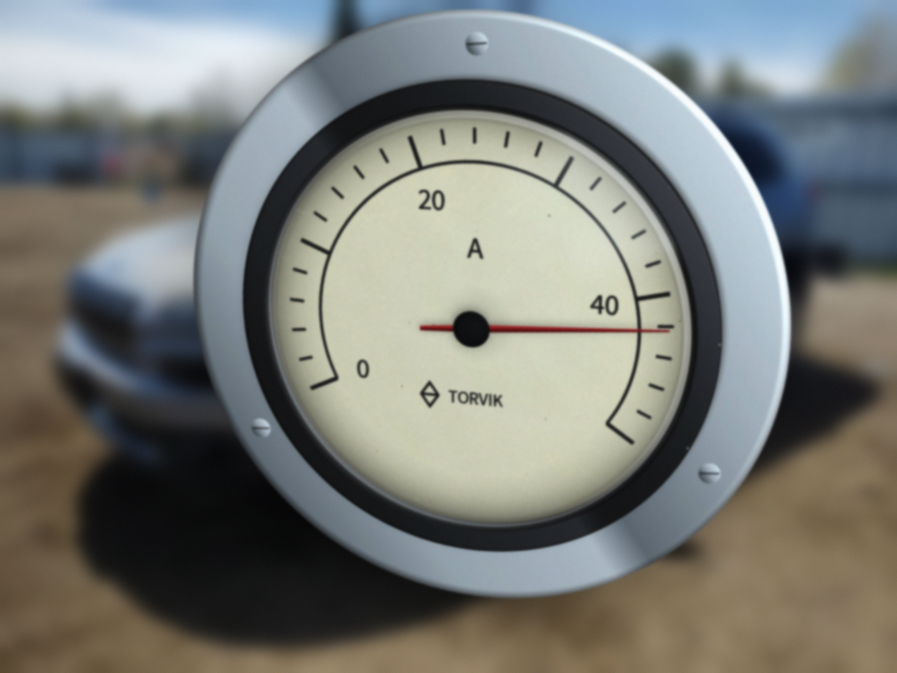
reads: 42
